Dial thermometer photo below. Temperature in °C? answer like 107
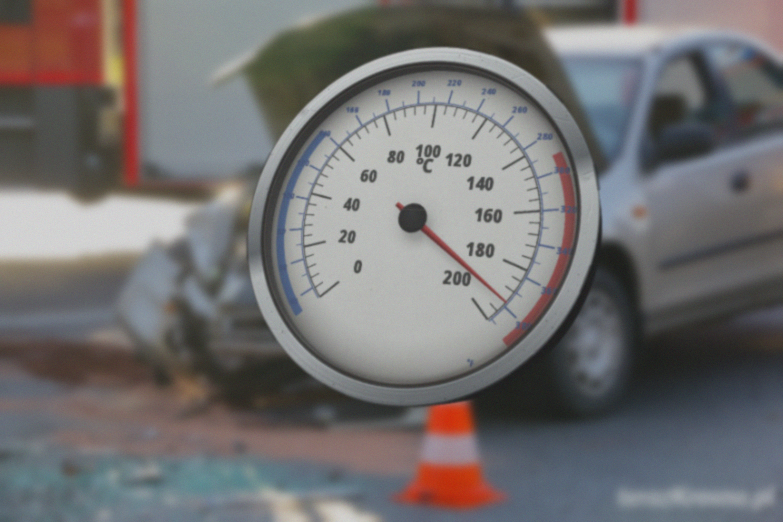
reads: 192
